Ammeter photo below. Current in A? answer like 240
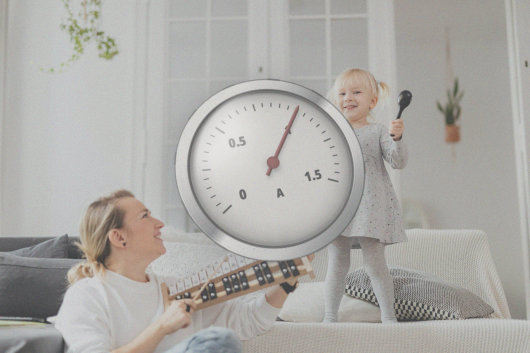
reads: 1
